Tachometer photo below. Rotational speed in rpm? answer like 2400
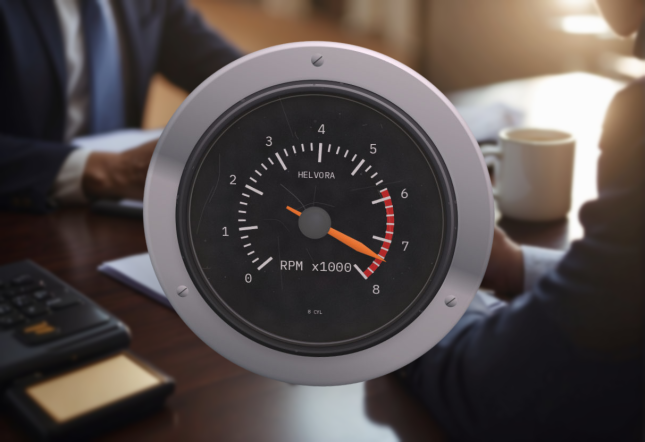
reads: 7400
